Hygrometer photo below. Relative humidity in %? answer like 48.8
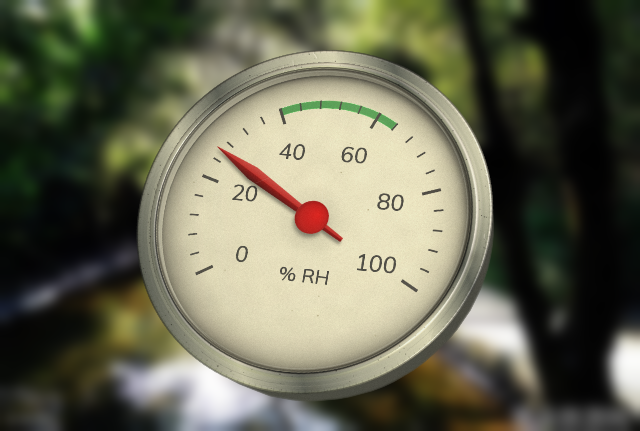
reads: 26
